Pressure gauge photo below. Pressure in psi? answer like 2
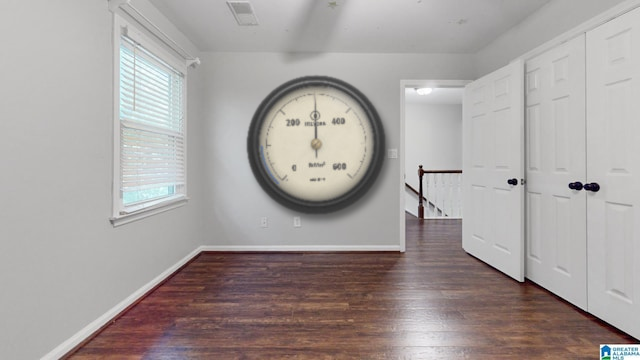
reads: 300
